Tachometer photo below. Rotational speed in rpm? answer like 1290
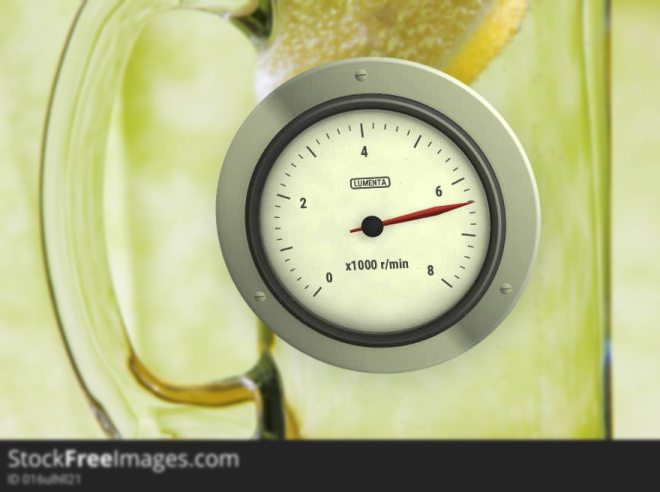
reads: 6400
